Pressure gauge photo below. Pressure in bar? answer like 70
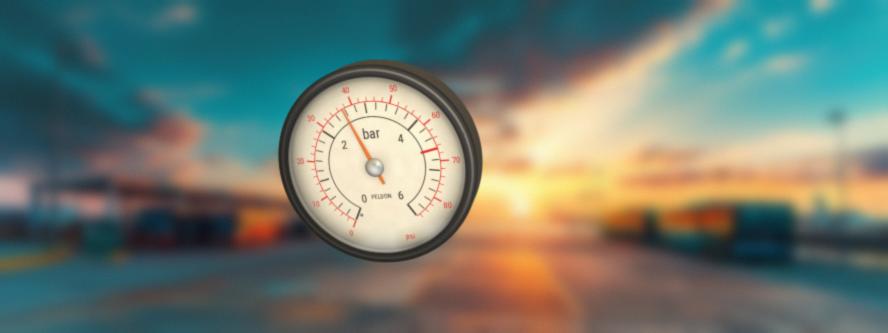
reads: 2.6
